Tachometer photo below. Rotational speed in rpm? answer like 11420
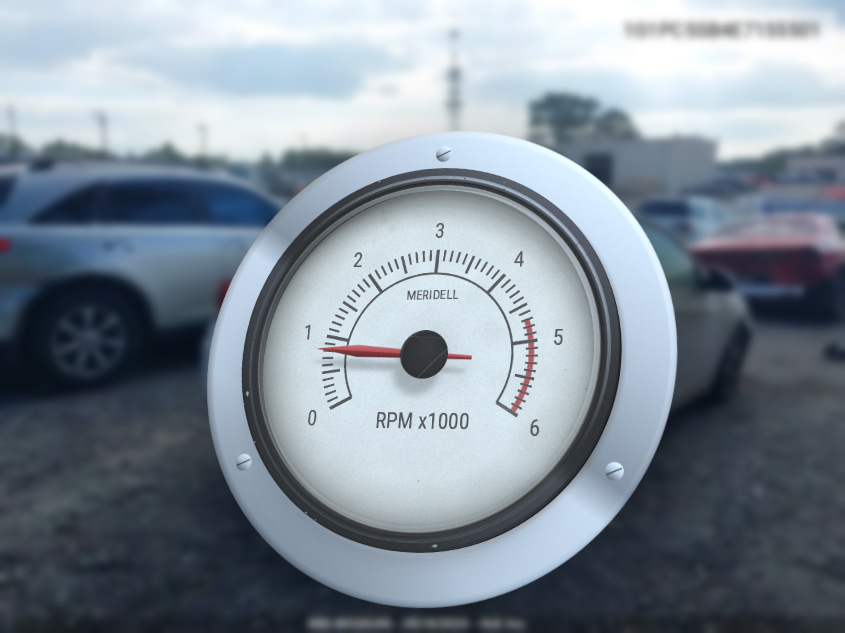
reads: 800
